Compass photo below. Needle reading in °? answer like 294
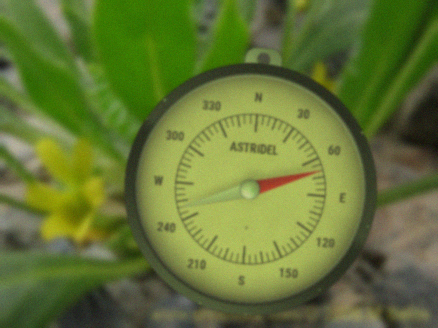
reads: 70
